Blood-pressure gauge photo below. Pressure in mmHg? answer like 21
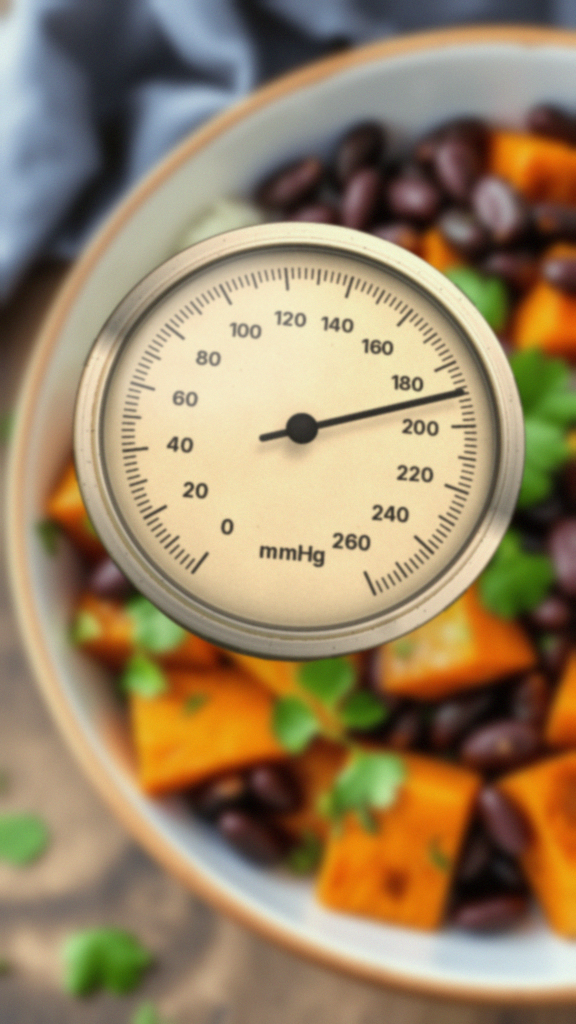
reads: 190
